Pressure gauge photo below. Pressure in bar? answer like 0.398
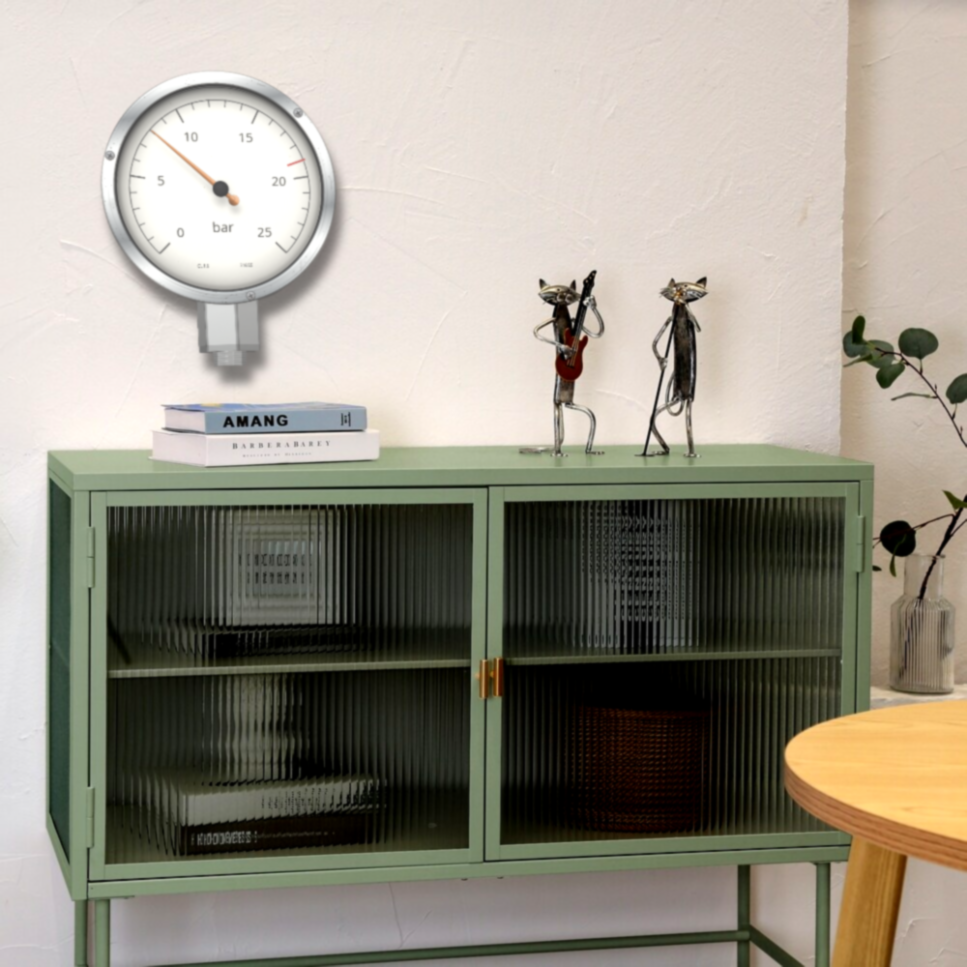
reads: 8
